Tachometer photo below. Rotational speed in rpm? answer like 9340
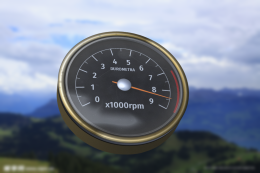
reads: 8500
